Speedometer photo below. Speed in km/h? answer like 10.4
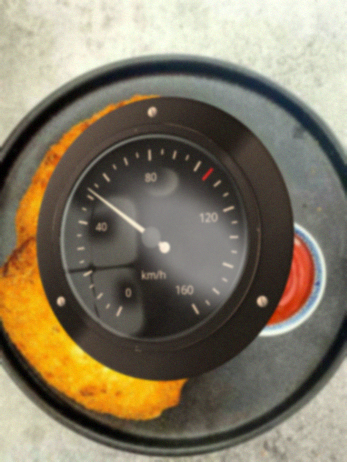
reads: 52.5
